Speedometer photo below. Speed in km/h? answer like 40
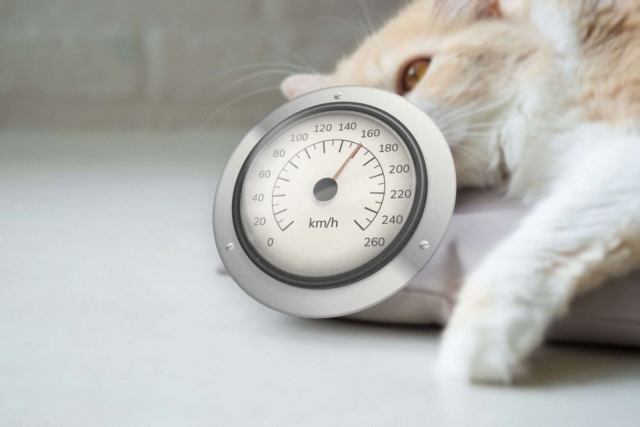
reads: 160
